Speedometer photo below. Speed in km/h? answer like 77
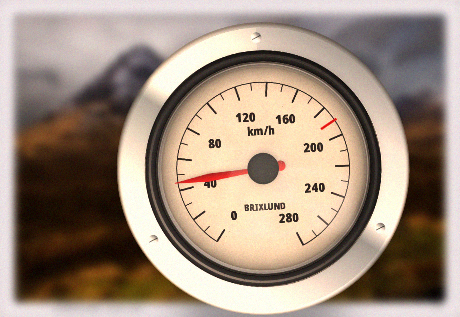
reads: 45
